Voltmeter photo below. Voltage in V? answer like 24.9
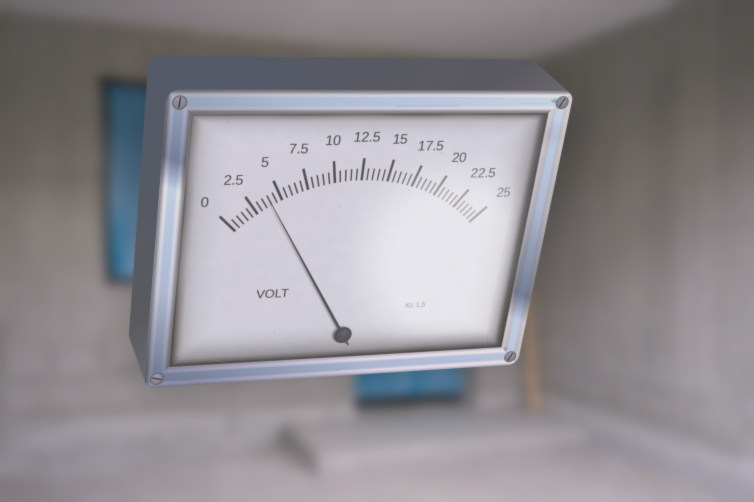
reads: 4
